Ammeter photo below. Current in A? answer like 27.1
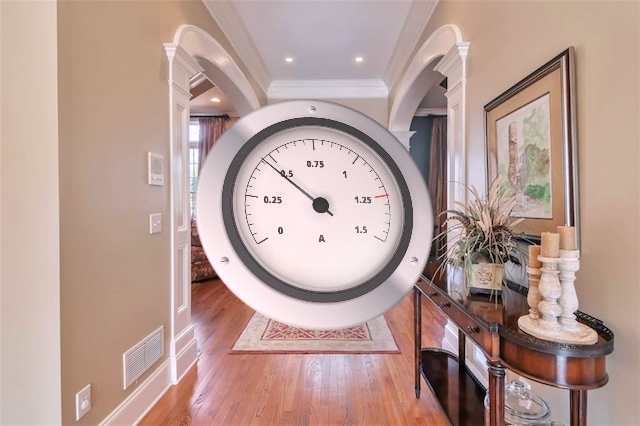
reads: 0.45
